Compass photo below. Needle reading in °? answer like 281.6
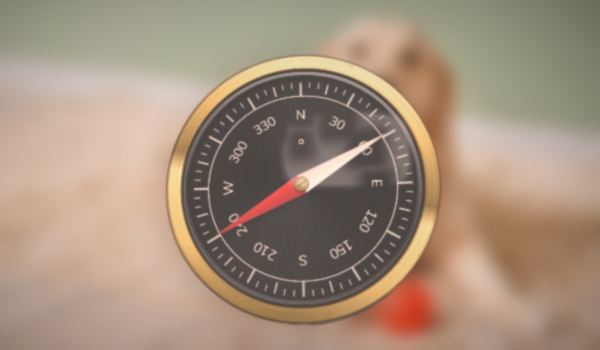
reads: 240
